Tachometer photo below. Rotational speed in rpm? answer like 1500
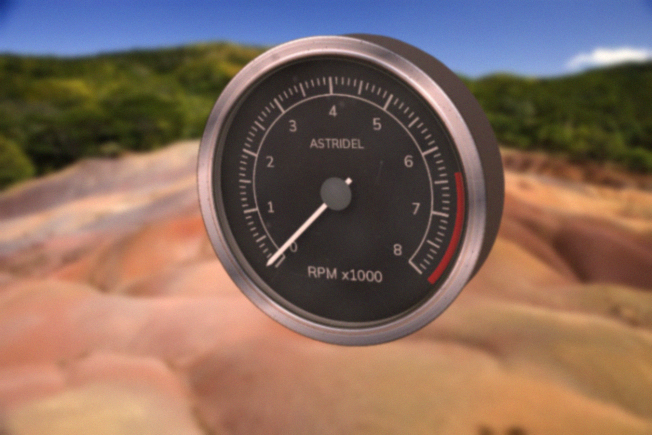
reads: 100
